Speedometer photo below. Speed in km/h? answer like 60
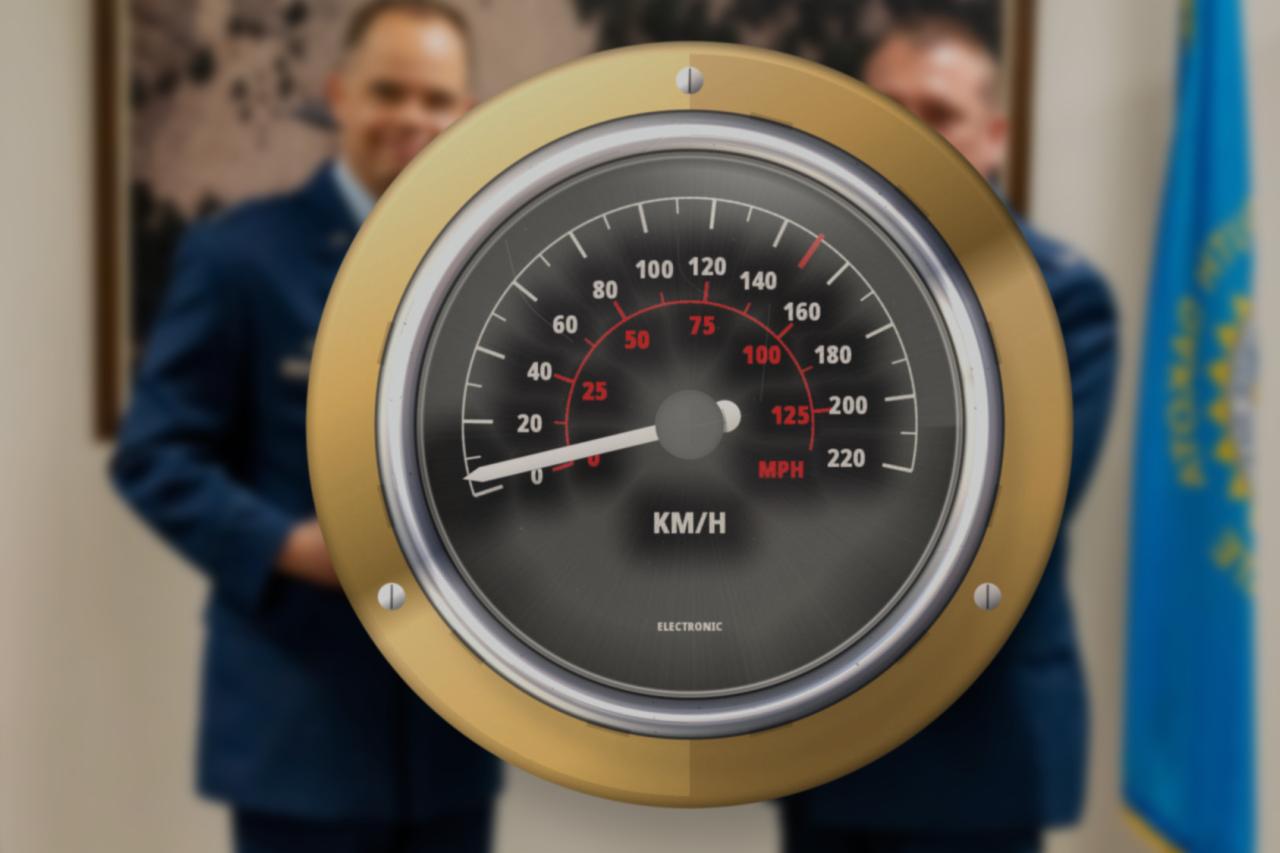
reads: 5
